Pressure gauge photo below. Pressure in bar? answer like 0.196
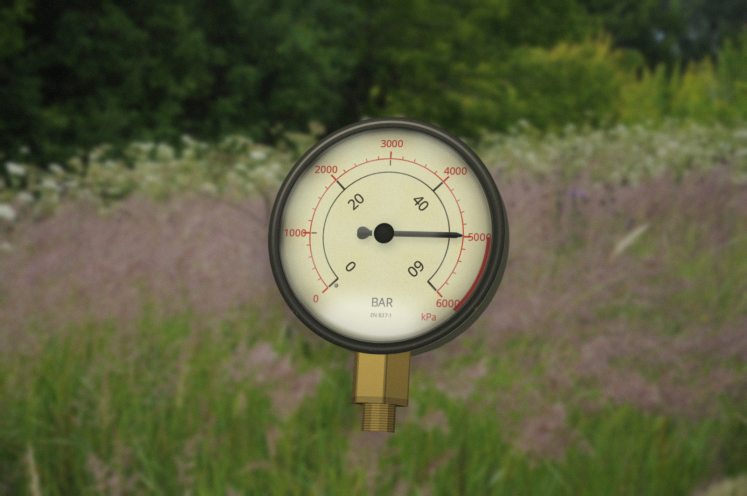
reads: 50
